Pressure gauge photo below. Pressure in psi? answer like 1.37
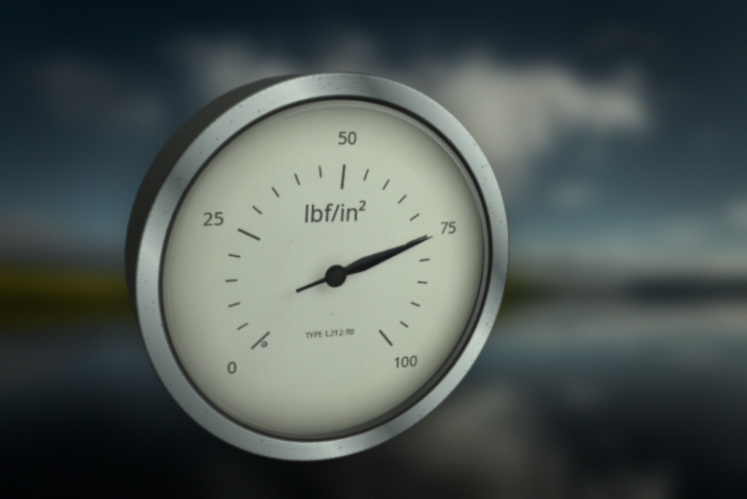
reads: 75
